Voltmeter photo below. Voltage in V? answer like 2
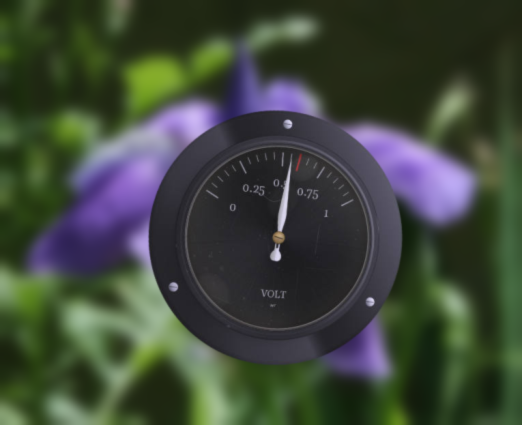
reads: 0.55
